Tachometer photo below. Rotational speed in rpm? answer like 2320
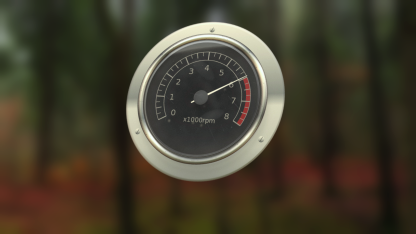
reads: 6000
